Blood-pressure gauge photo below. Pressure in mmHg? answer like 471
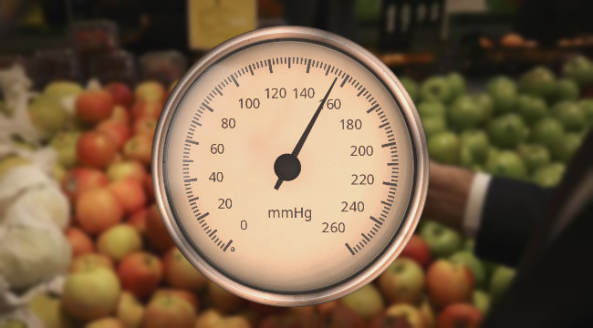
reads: 156
